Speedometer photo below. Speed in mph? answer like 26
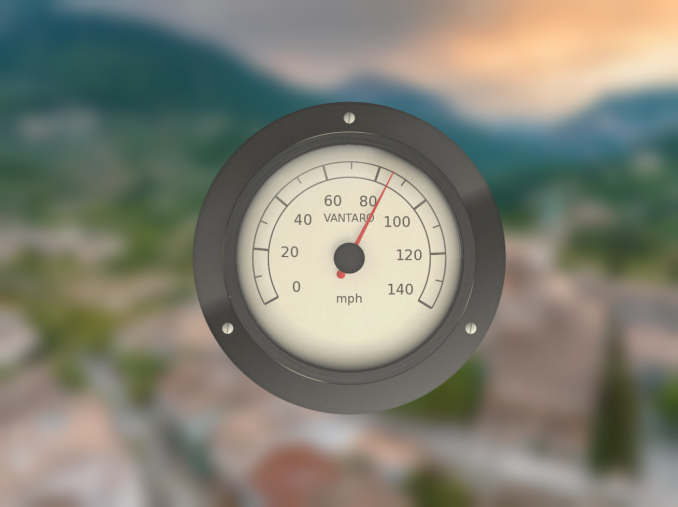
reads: 85
